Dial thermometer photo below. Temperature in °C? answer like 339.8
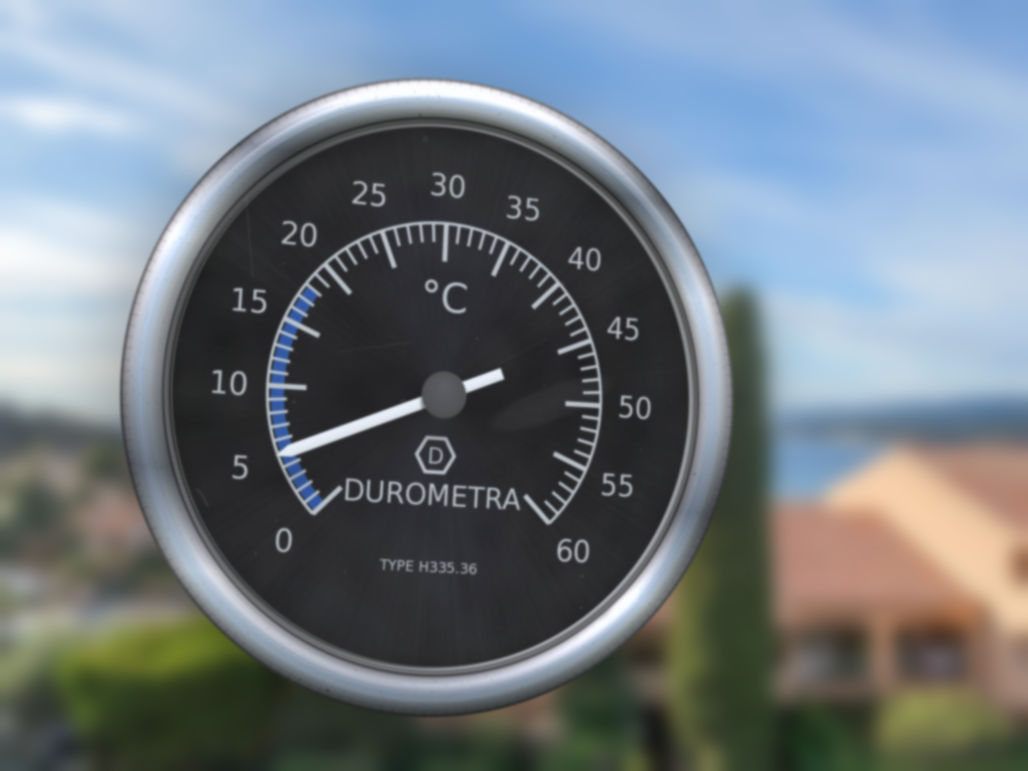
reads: 5
